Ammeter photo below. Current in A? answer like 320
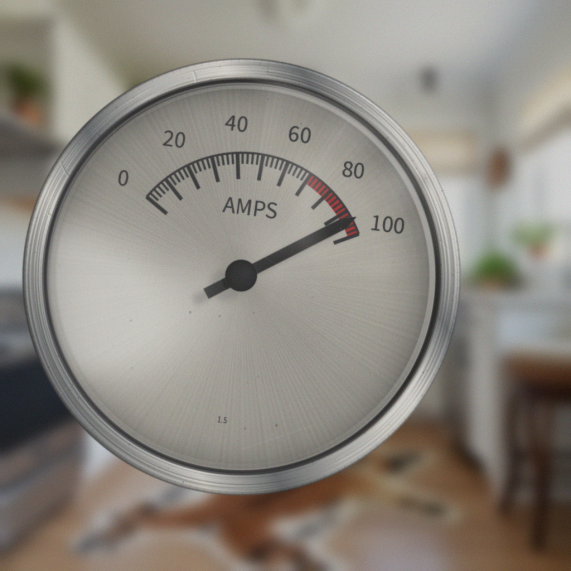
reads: 94
